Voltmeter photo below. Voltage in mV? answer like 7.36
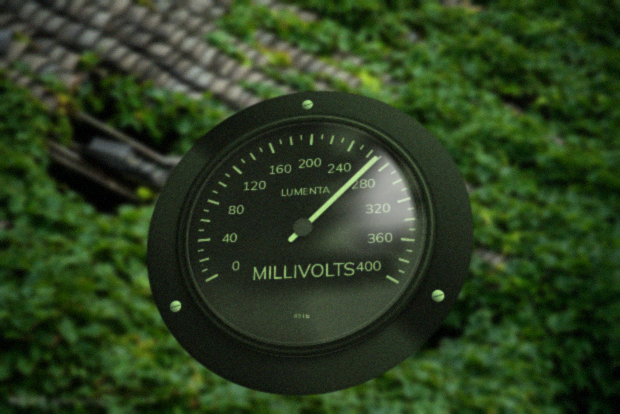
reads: 270
